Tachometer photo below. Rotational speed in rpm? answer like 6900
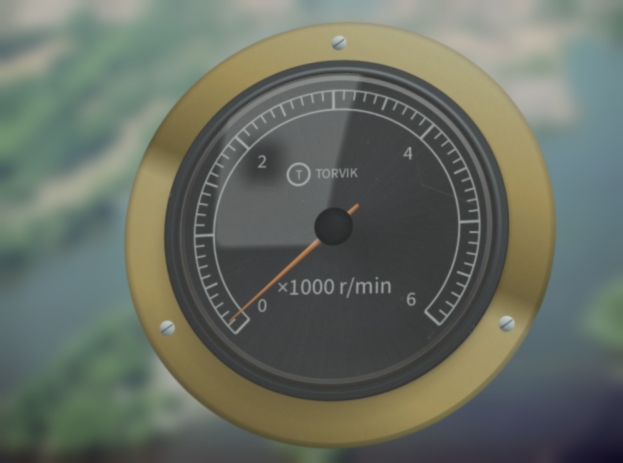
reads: 100
